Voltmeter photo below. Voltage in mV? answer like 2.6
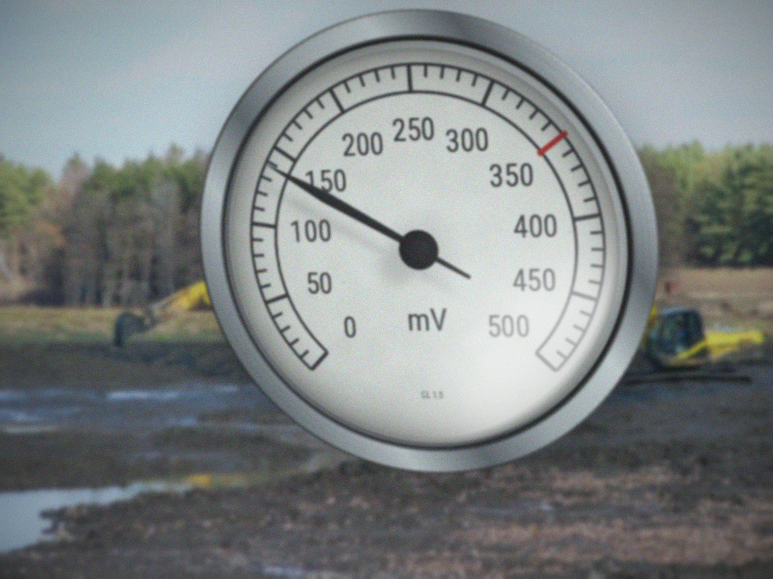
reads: 140
